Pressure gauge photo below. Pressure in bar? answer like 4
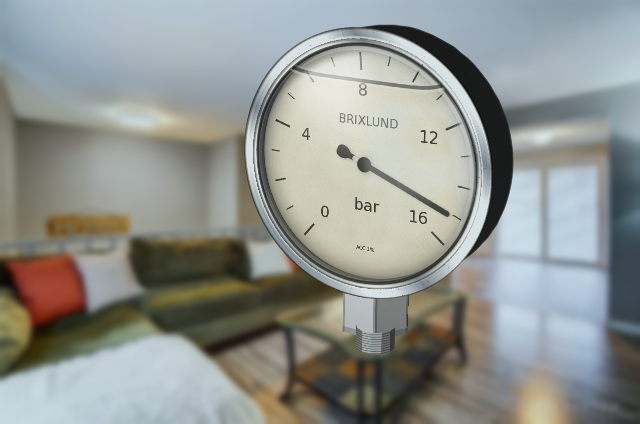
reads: 15
